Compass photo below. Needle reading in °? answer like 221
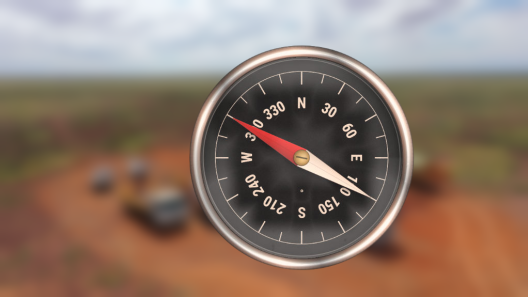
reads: 300
